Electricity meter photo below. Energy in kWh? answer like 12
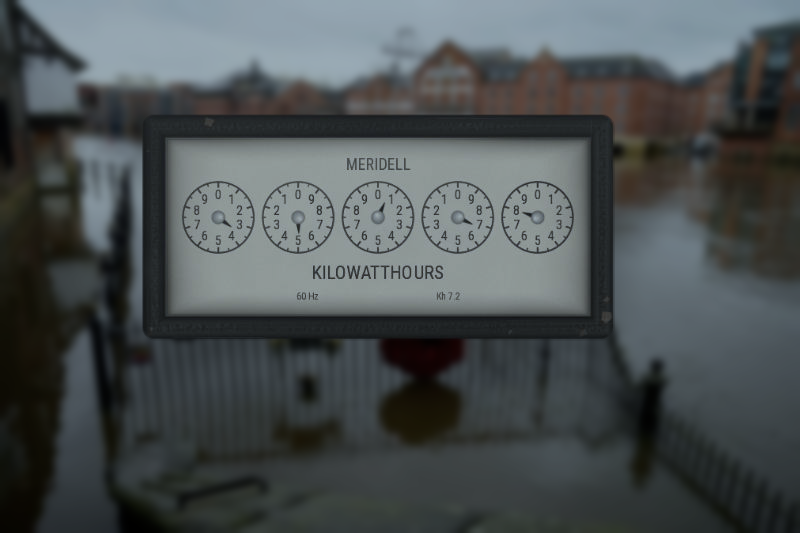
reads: 35068
